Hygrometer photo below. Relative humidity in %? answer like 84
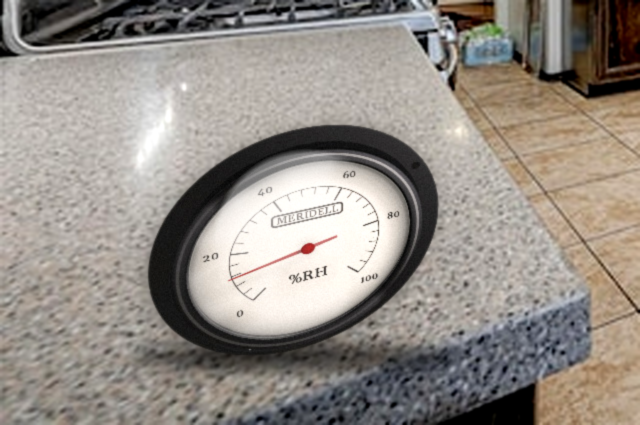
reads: 12
